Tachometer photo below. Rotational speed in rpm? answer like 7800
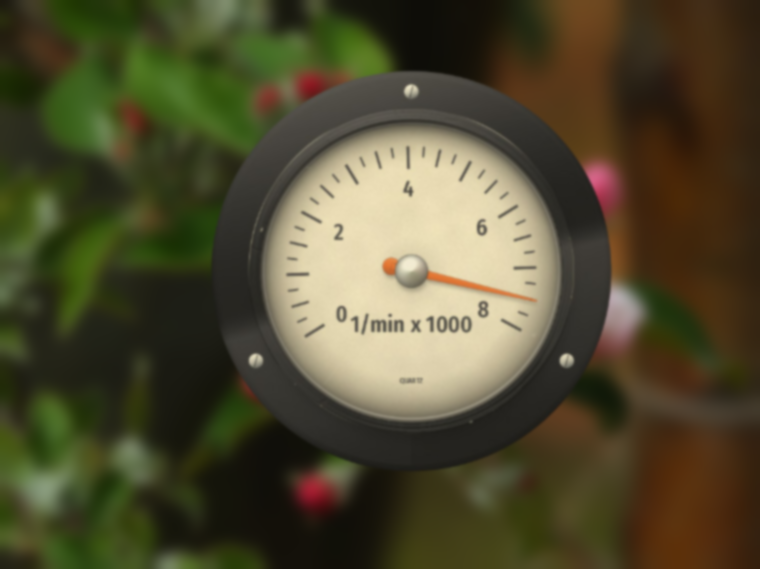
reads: 7500
